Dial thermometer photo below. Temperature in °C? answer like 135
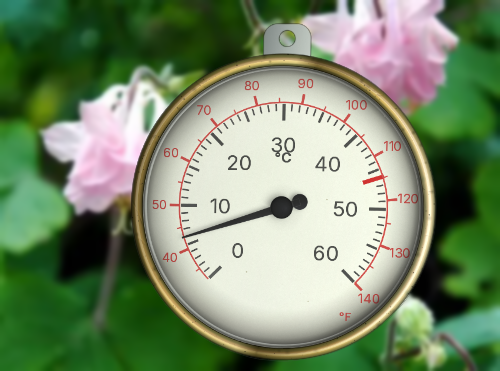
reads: 6
